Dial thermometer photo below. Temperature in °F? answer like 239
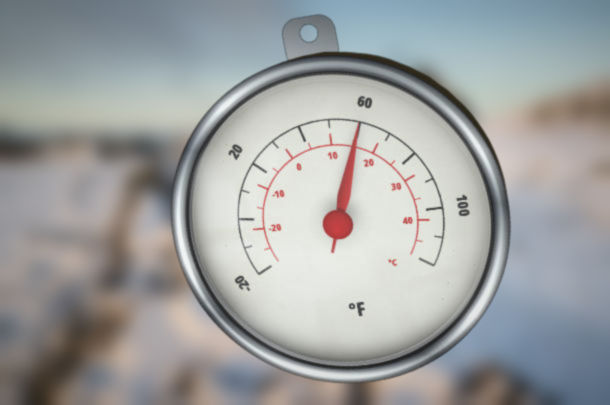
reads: 60
